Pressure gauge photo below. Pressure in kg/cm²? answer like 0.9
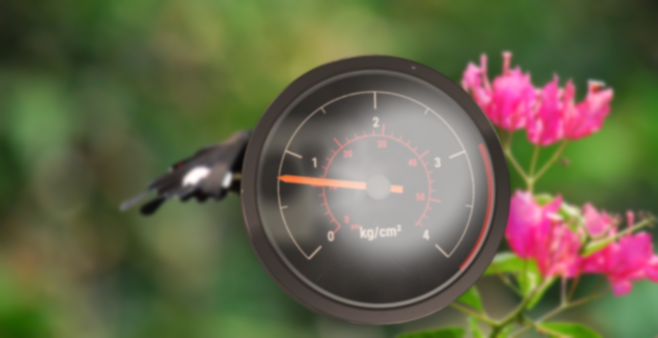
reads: 0.75
